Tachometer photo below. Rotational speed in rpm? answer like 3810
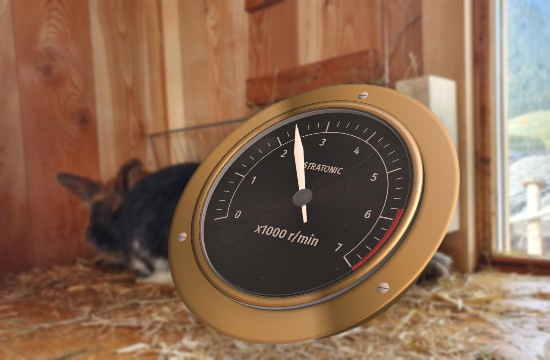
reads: 2400
